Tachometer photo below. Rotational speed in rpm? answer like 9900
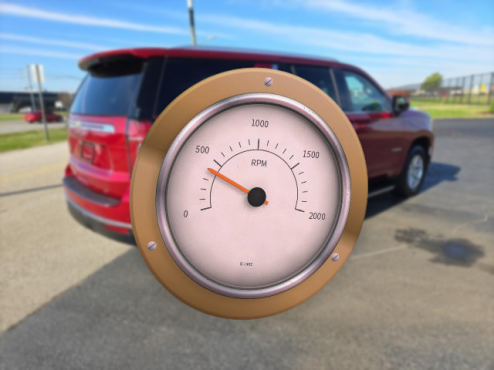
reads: 400
